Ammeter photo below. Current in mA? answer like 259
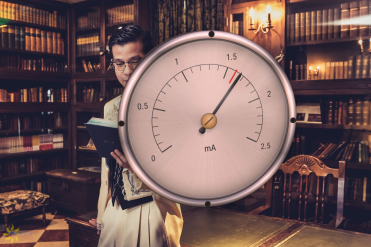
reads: 1.65
